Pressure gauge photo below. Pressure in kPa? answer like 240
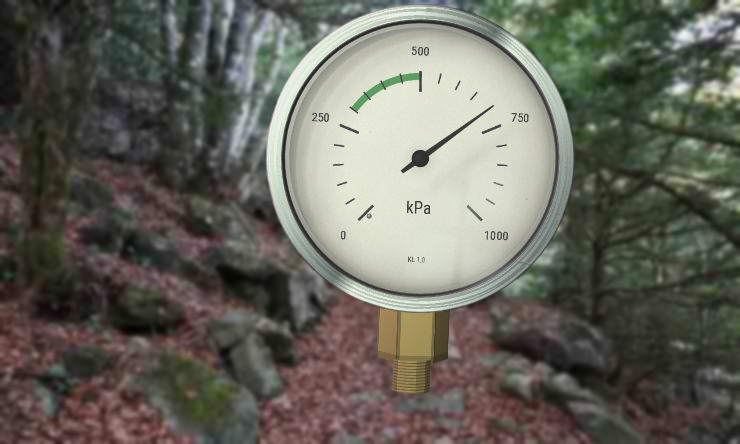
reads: 700
